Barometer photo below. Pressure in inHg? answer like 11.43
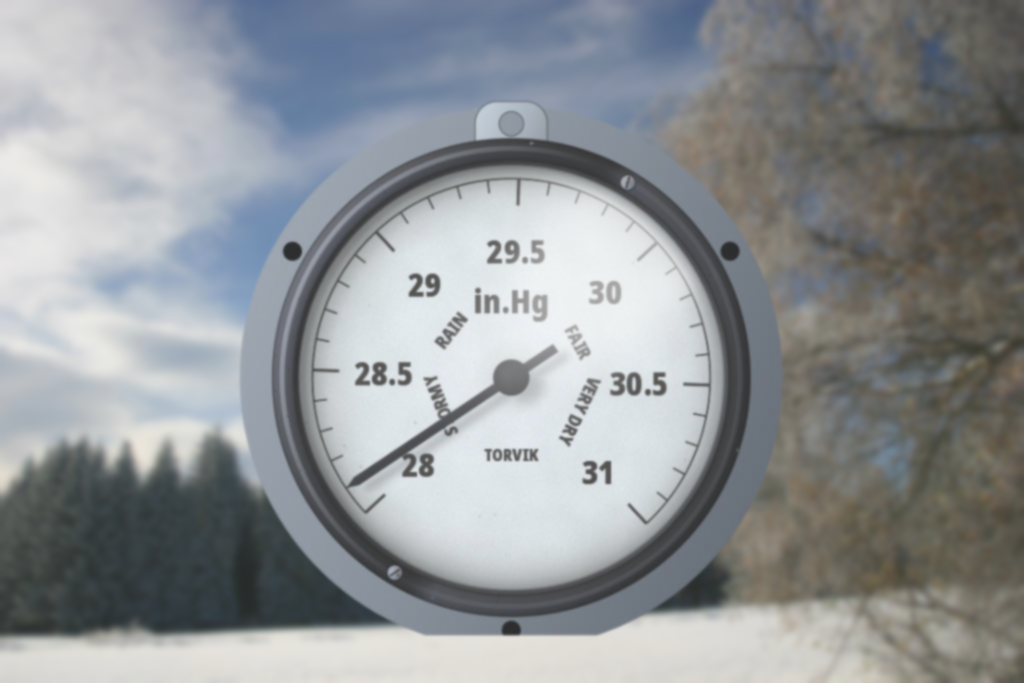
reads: 28.1
